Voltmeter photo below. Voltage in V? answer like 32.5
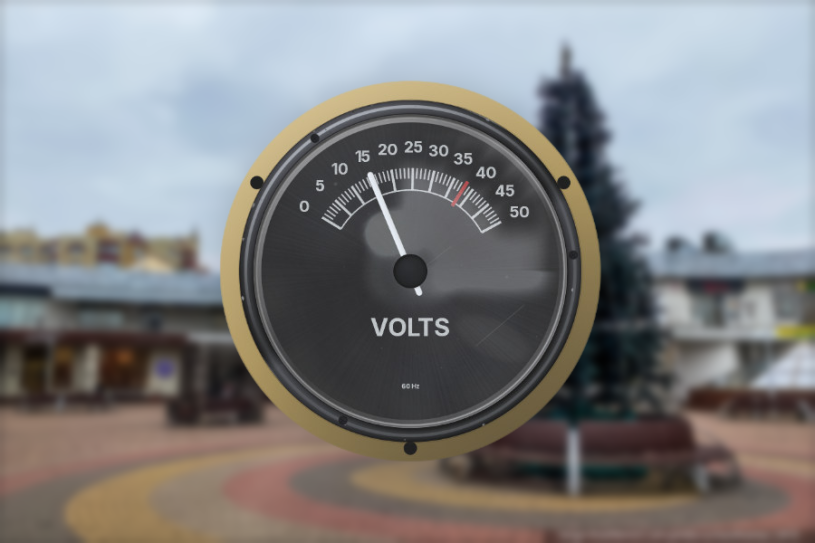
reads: 15
